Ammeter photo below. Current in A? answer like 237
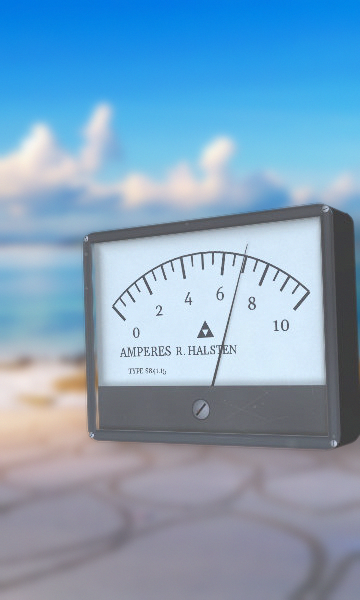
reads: 7
